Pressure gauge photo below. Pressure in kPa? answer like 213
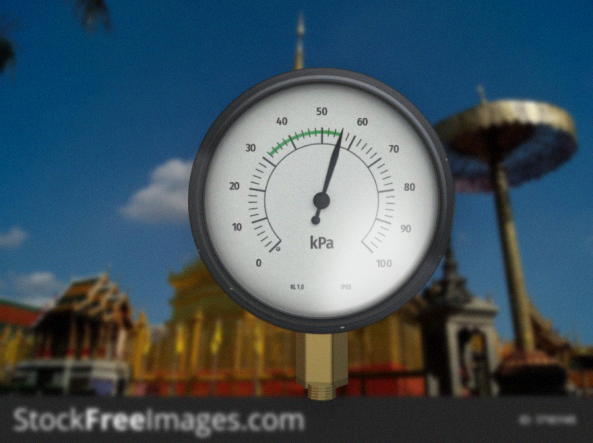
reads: 56
